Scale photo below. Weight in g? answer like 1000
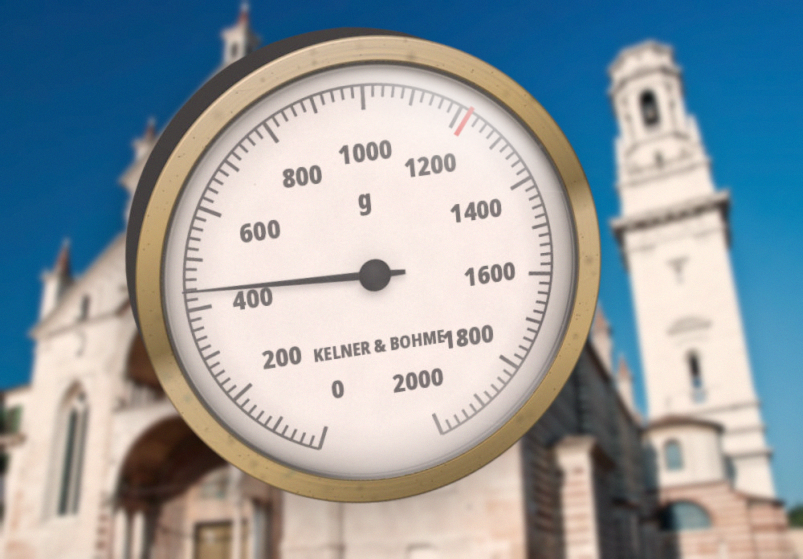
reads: 440
